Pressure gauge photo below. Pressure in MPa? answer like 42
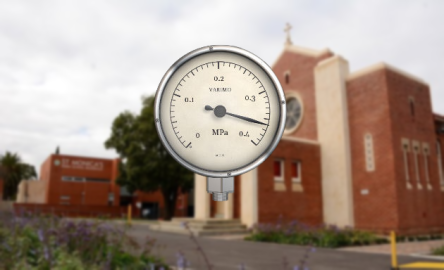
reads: 0.36
